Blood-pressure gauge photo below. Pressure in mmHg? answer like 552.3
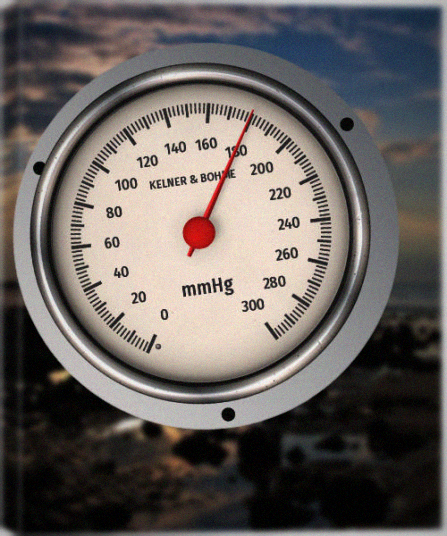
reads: 180
